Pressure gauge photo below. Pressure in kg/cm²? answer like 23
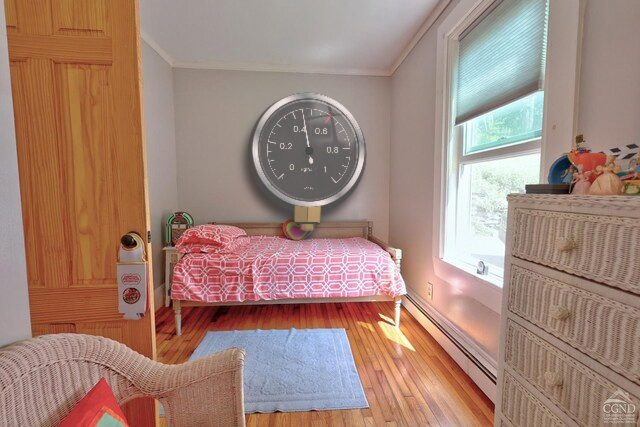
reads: 0.45
